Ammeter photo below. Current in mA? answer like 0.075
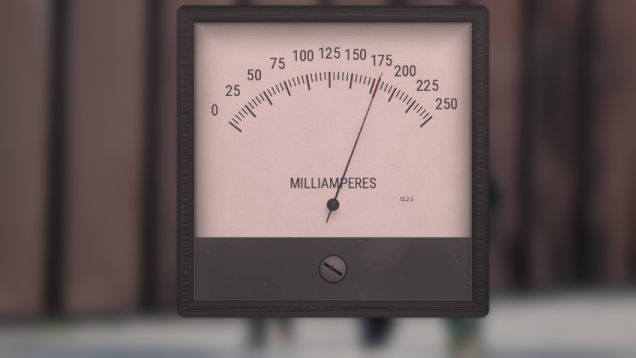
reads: 180
